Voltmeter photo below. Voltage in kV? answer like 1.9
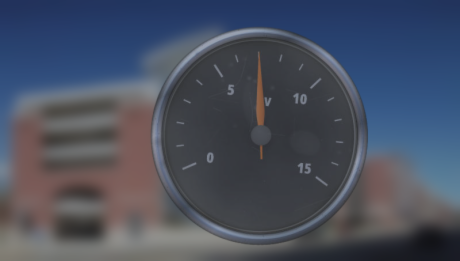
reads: 7
